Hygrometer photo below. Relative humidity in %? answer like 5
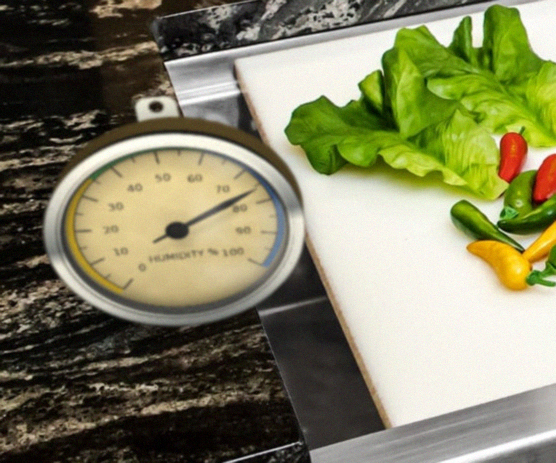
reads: 75
